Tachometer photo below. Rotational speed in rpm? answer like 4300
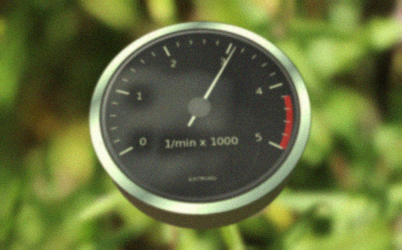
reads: 3100
